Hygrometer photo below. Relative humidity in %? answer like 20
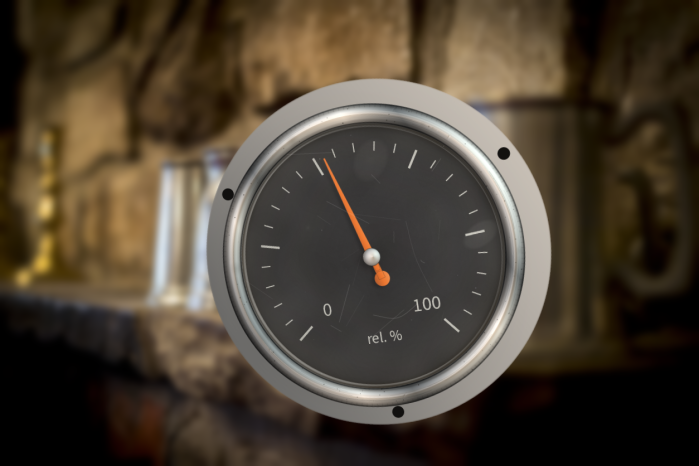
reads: 42
